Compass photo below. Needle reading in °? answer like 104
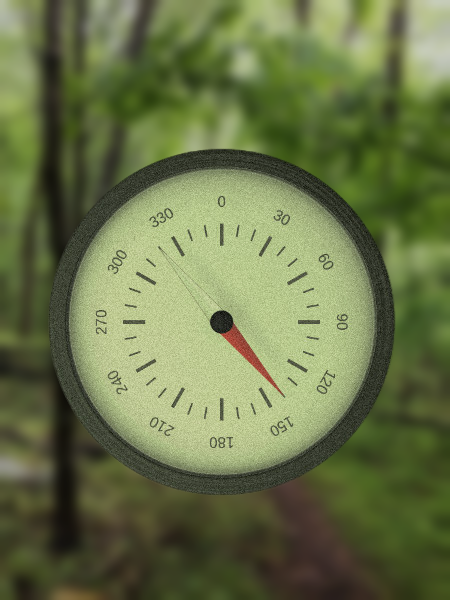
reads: 140
